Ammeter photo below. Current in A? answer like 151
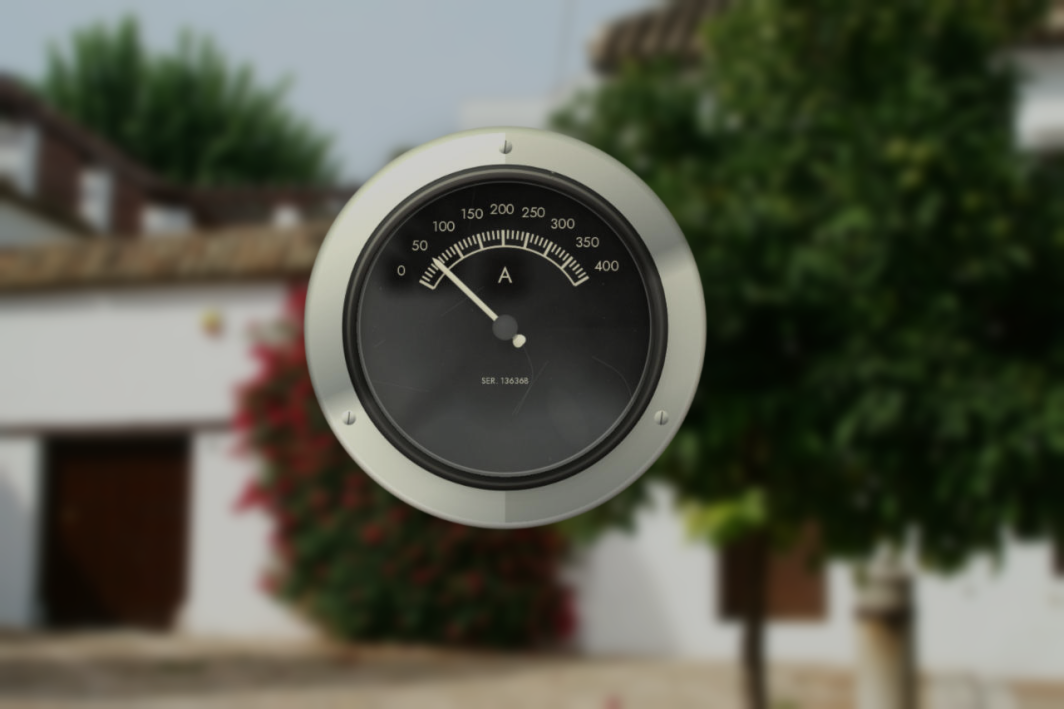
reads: 50
